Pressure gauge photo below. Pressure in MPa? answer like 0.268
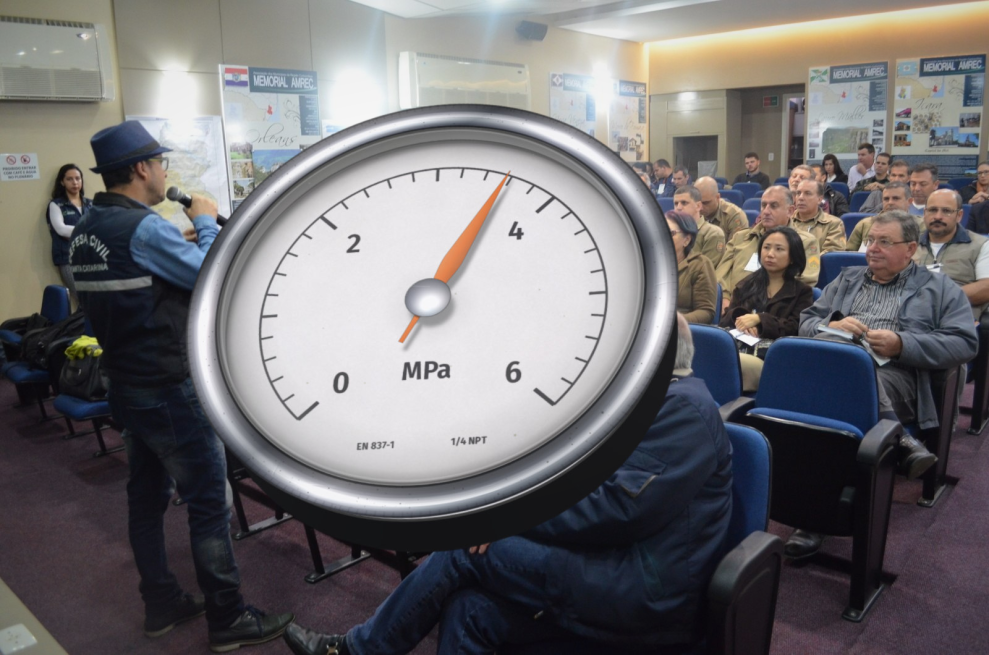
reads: 3.6
